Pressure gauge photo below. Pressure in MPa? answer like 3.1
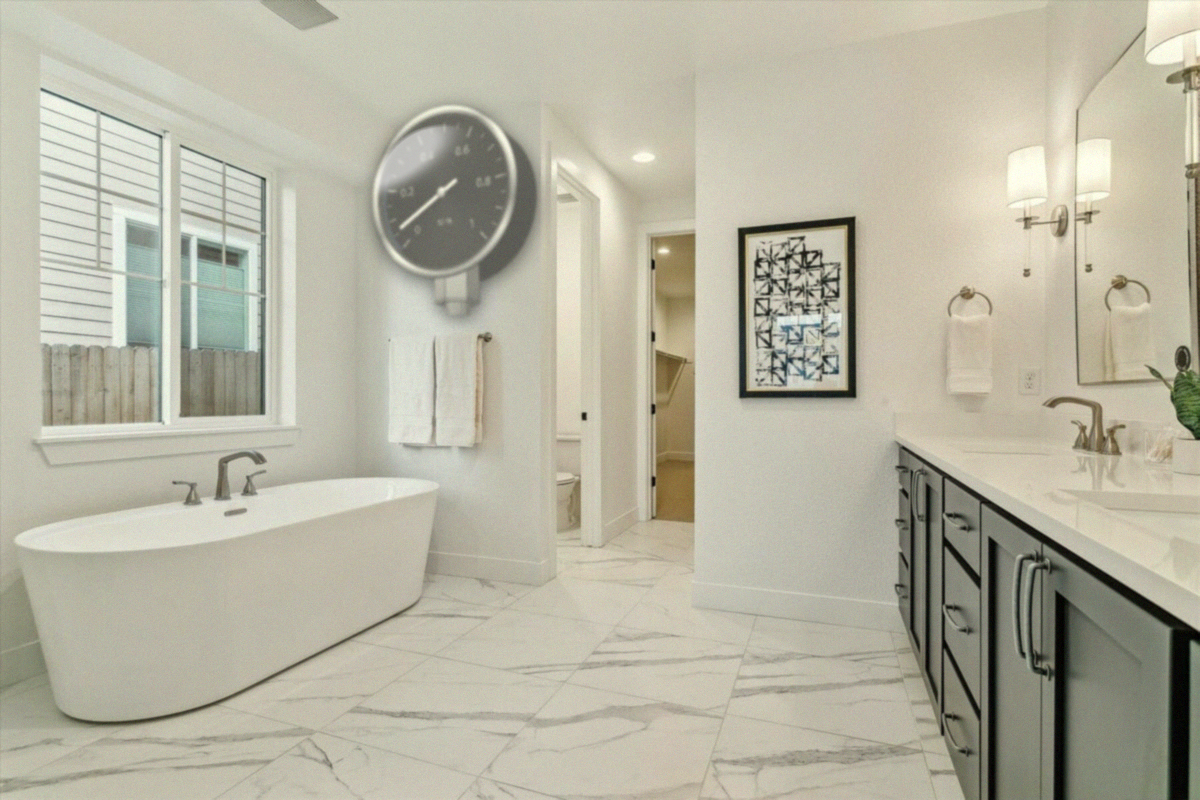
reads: 0.05
